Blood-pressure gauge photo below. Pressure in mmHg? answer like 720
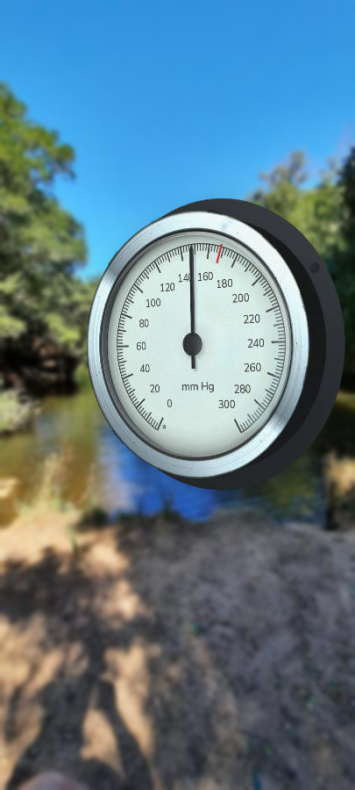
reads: 150
